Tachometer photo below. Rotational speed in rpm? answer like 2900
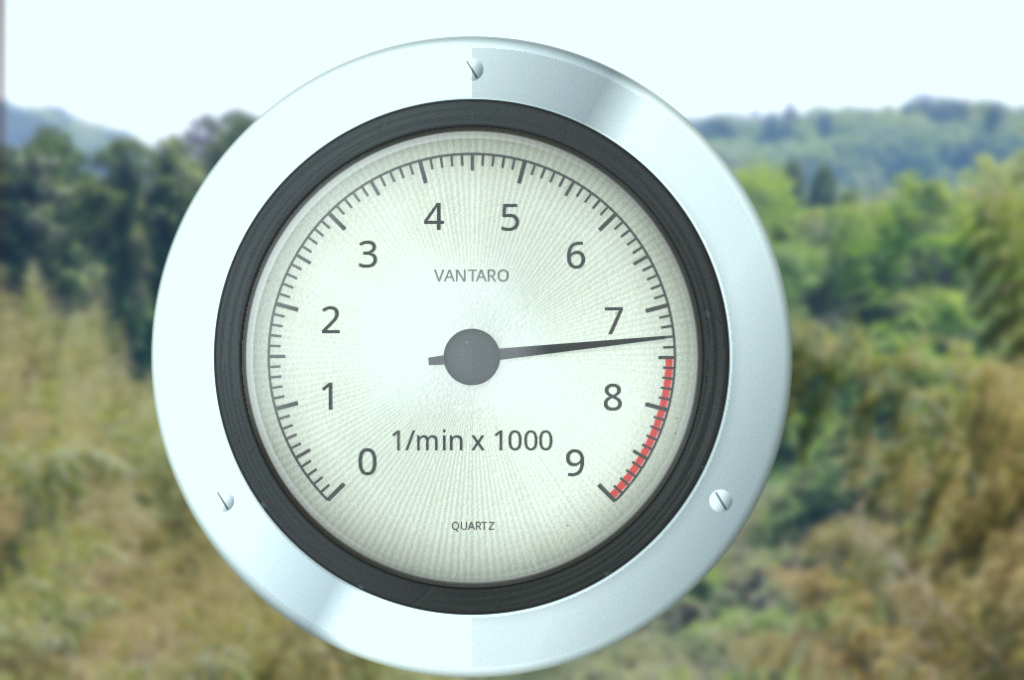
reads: 7300
